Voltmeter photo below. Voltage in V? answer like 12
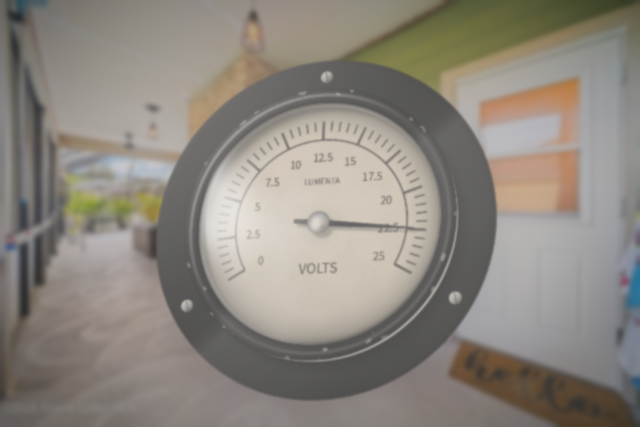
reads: 22.5
